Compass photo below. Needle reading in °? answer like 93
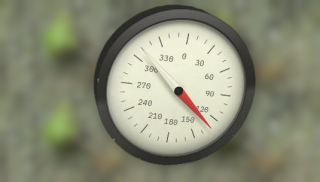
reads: 130
